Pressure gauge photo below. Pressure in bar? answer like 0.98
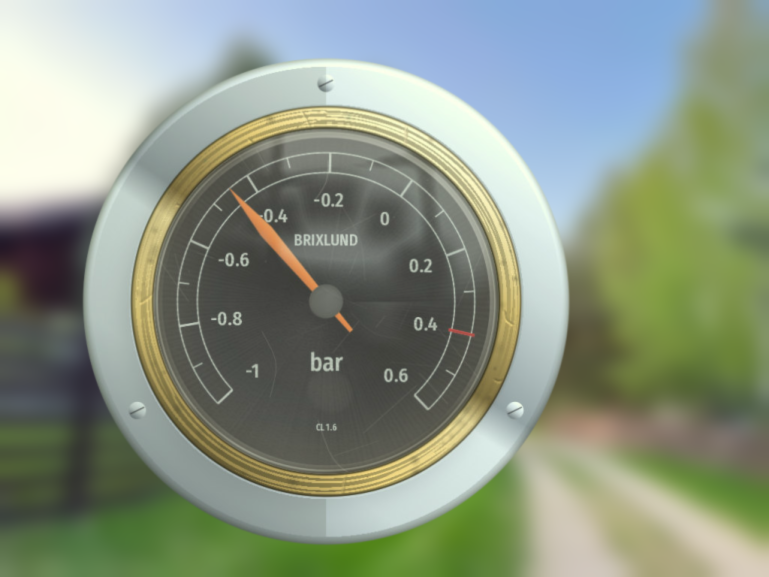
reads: -0.45
